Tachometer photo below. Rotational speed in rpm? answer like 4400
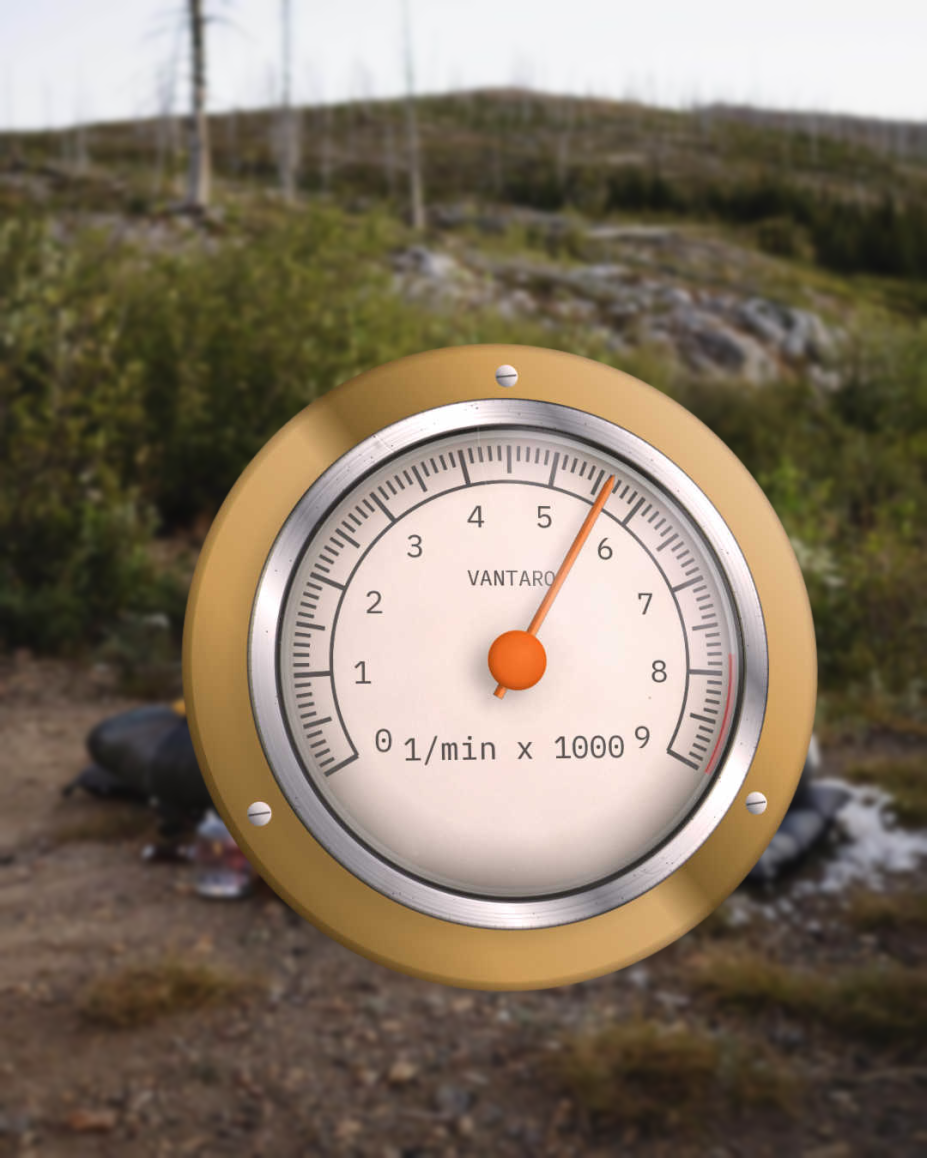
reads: 5600
